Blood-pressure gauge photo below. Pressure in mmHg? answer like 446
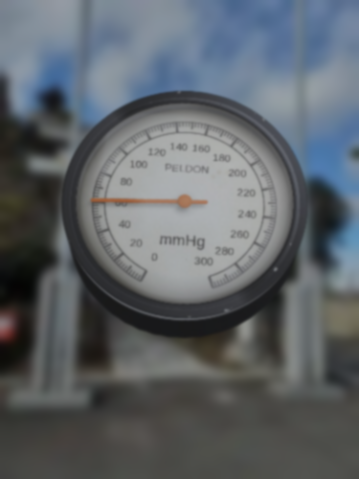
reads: 60
